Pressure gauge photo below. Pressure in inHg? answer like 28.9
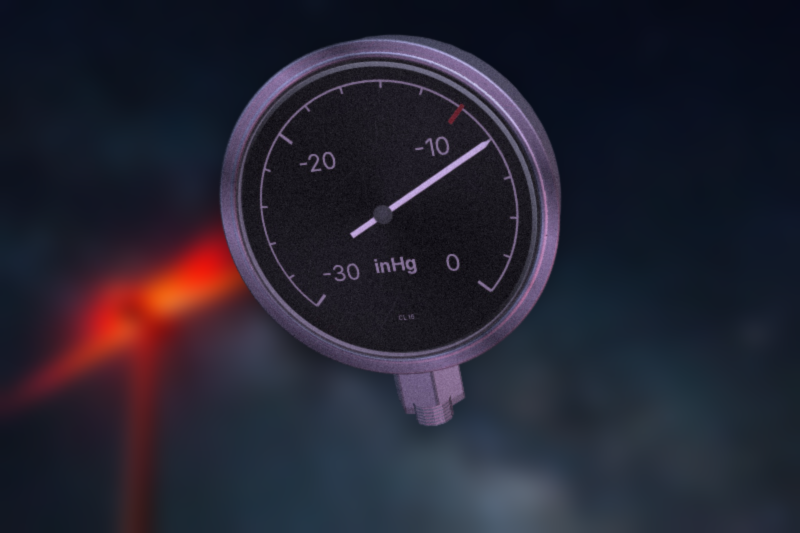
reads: -8
